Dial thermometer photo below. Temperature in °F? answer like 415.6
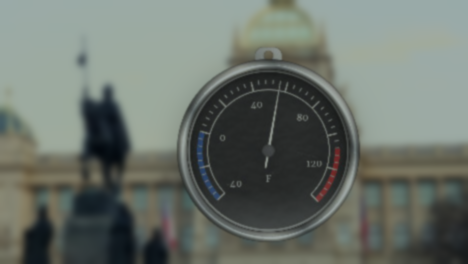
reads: 56
